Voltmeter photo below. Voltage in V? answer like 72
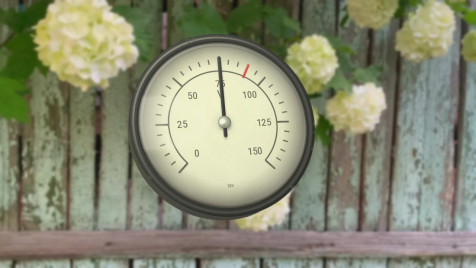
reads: 75
